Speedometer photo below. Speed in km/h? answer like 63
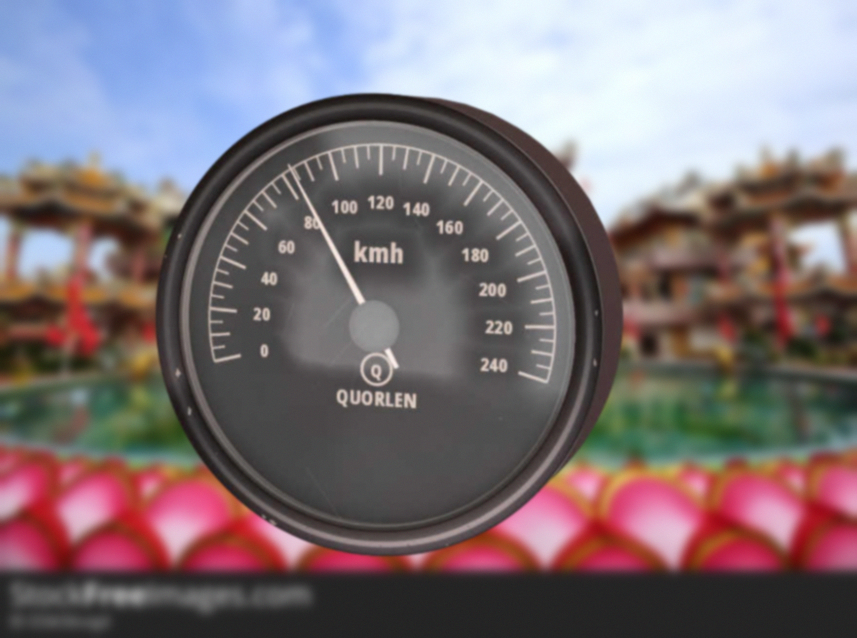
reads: 85
